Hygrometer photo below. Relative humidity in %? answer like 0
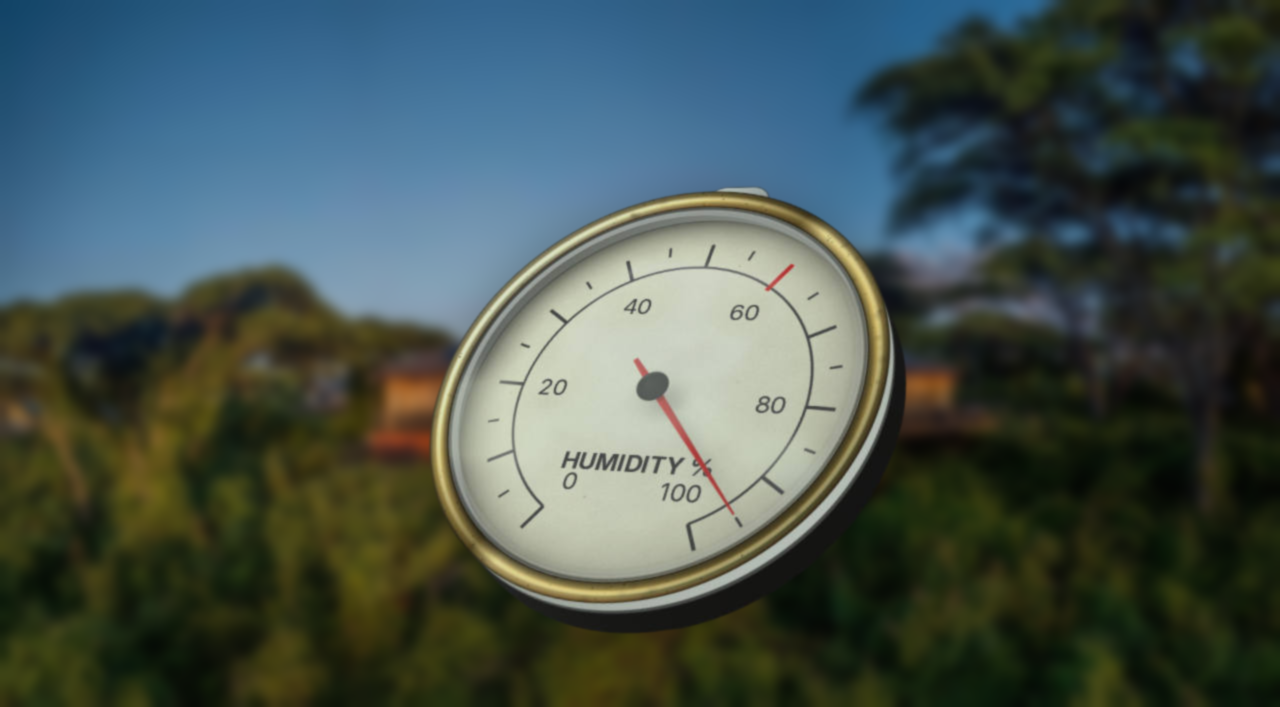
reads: 95
